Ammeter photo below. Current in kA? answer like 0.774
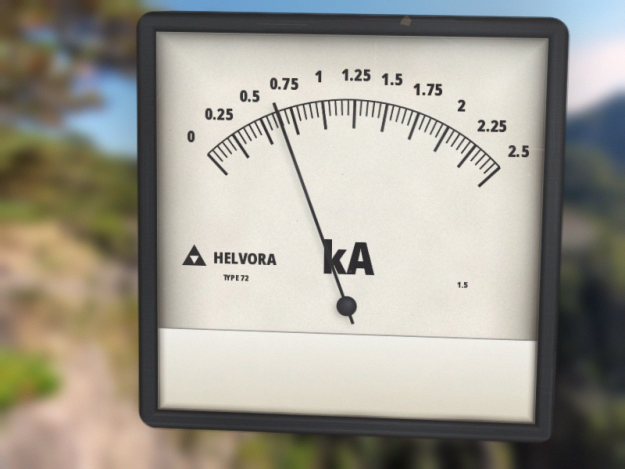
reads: 0.65
